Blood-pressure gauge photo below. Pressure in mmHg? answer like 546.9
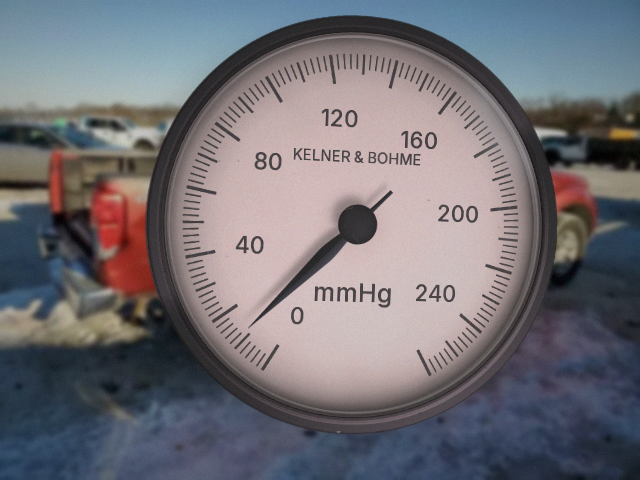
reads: 12
